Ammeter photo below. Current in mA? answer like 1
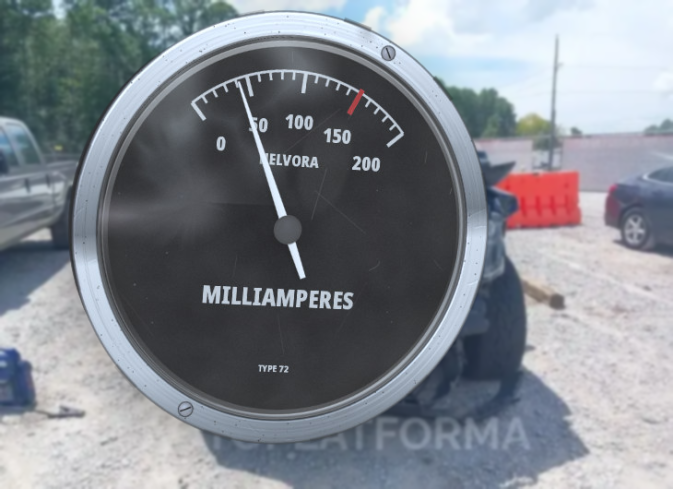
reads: 40
